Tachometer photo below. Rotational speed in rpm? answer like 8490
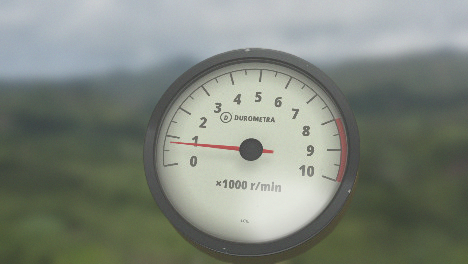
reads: 750
